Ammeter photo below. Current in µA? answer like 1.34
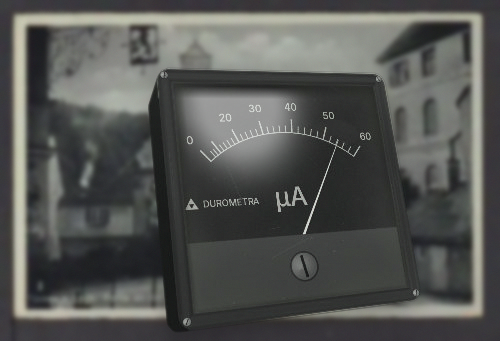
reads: 54
